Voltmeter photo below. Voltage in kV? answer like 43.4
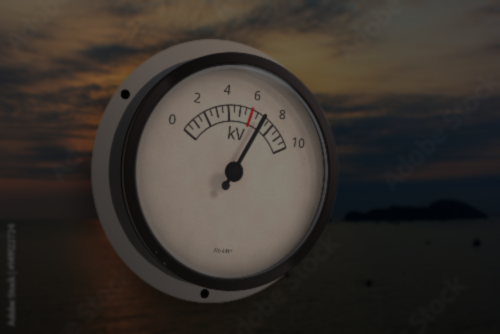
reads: 7
